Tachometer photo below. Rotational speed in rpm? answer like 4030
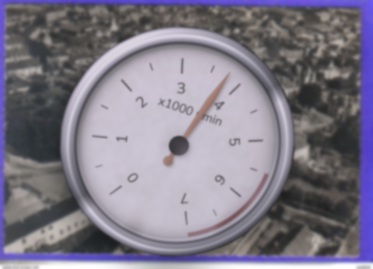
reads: 3750
